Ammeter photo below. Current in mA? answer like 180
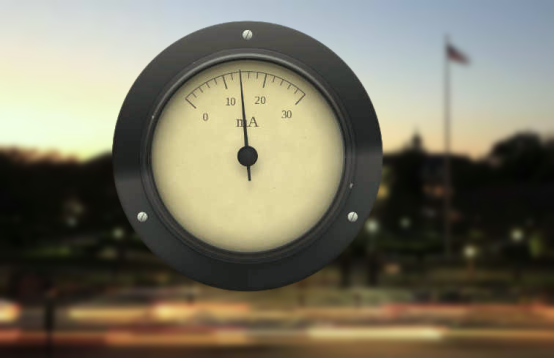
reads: 14
